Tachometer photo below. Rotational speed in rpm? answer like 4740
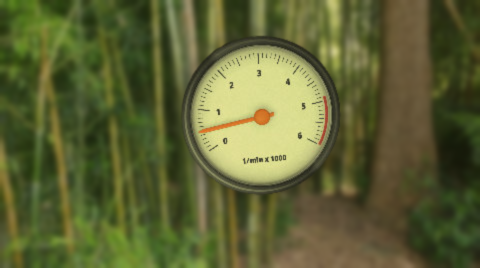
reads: 500
